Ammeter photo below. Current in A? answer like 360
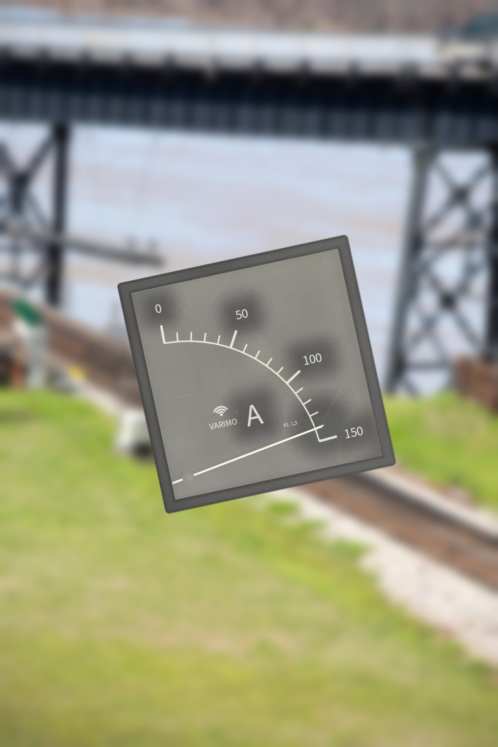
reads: 140
